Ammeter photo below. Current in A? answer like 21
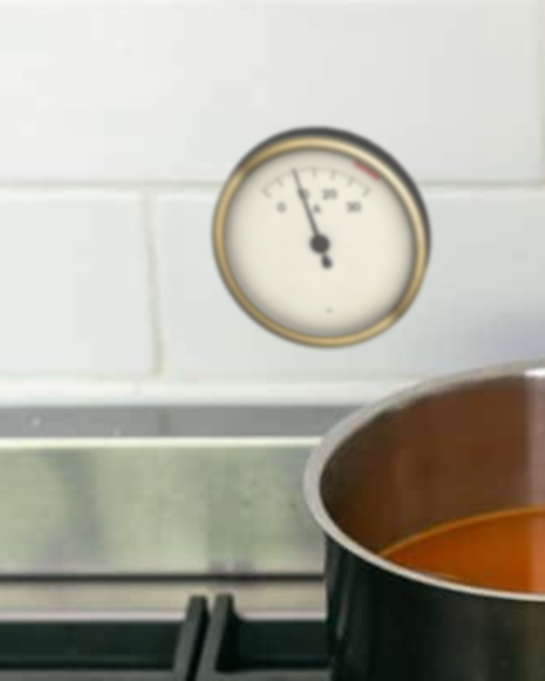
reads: 10
